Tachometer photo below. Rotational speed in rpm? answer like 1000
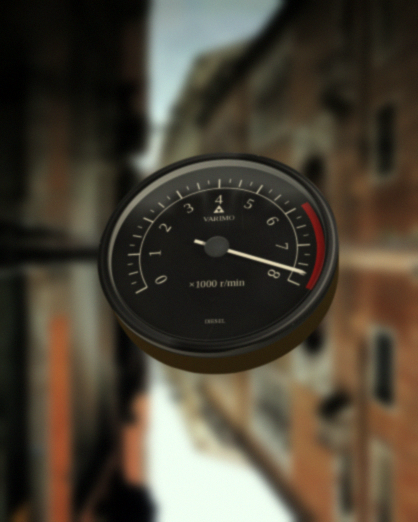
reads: 7750
